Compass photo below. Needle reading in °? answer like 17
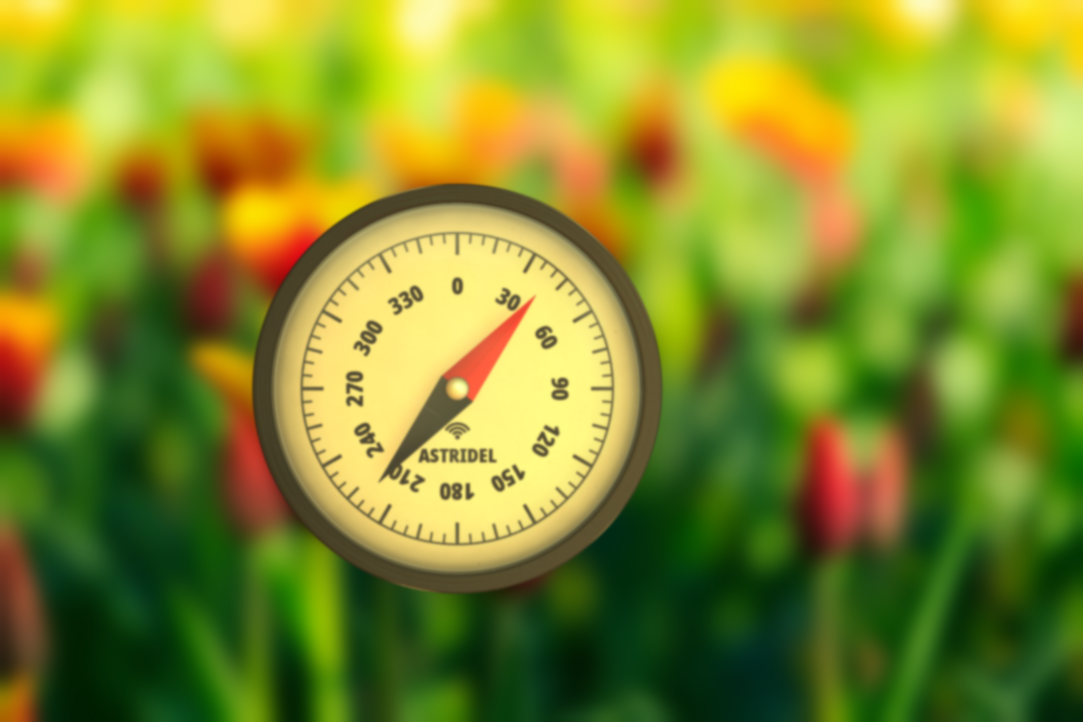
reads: 40
